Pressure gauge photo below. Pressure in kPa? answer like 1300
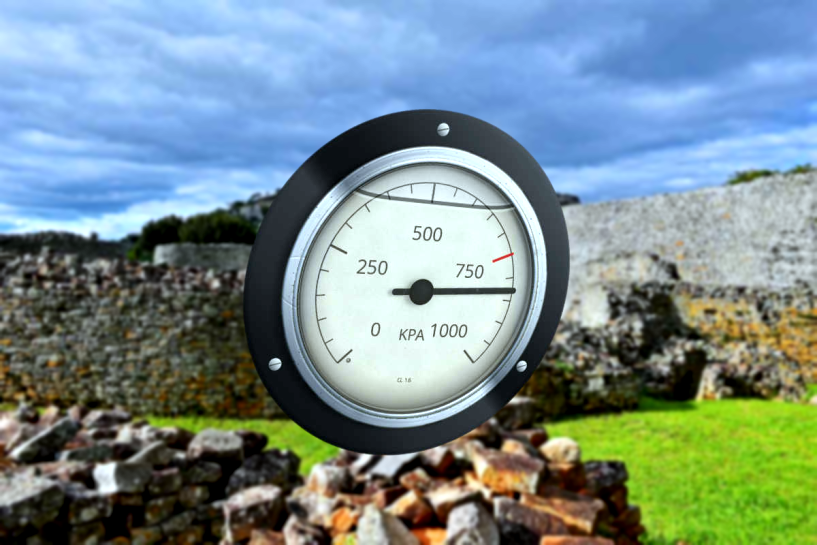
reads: 825
